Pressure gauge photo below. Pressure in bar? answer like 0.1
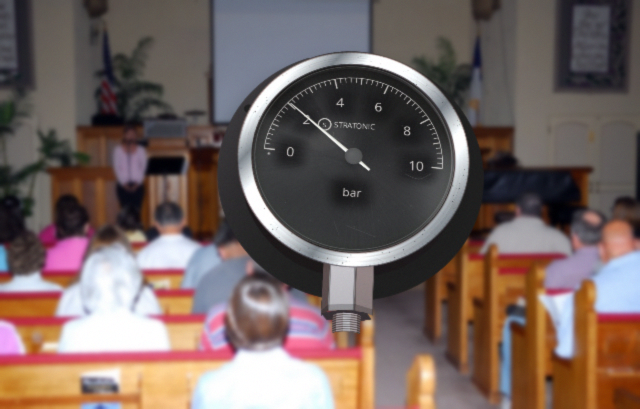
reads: 2
